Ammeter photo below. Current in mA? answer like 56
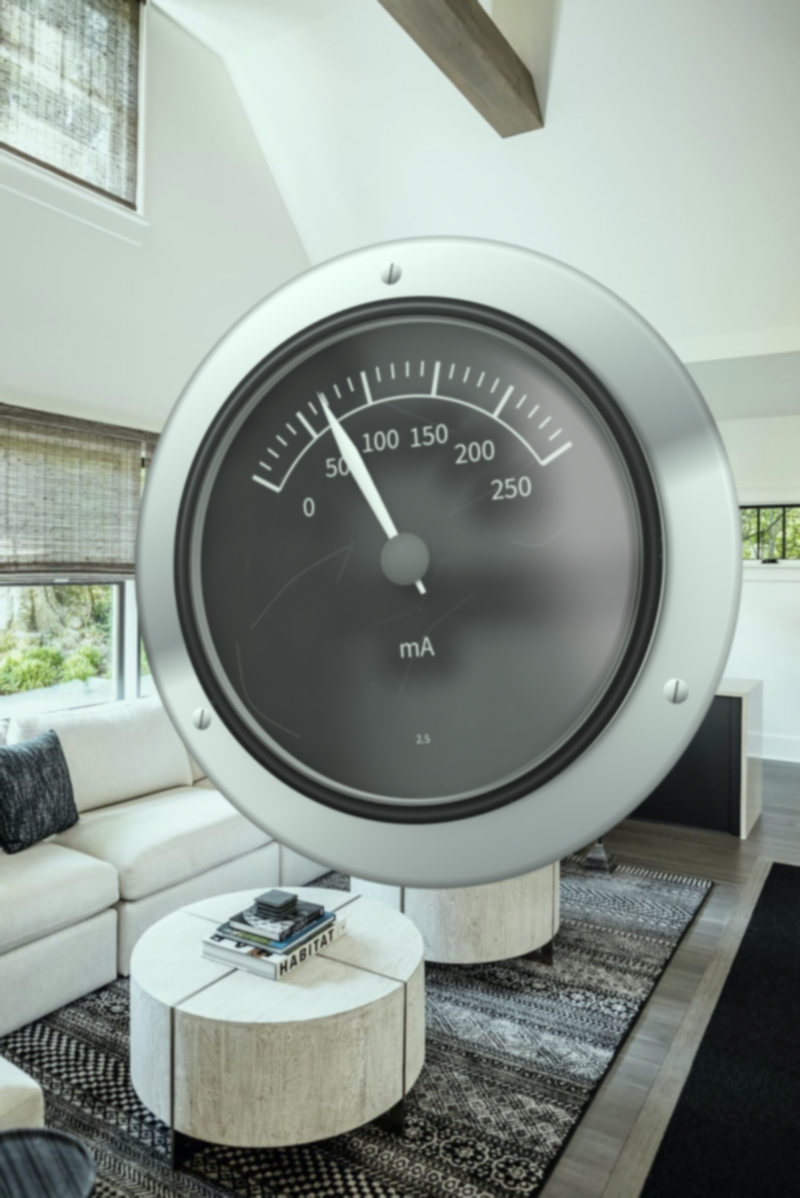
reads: 70
